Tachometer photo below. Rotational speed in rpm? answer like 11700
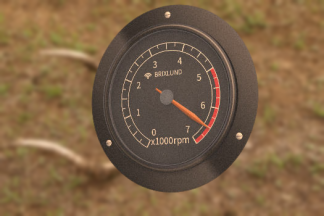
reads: 6500
